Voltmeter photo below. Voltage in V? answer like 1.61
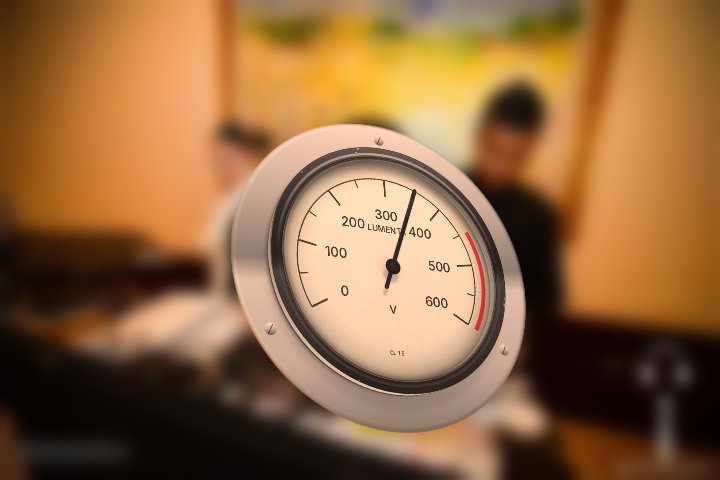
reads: 350
